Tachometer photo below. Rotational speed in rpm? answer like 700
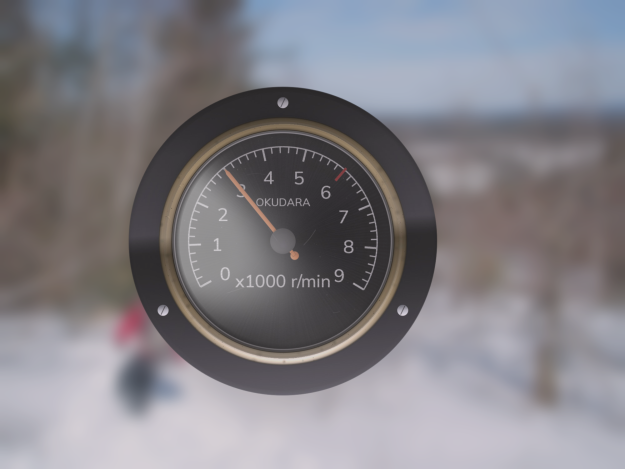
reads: 3000
